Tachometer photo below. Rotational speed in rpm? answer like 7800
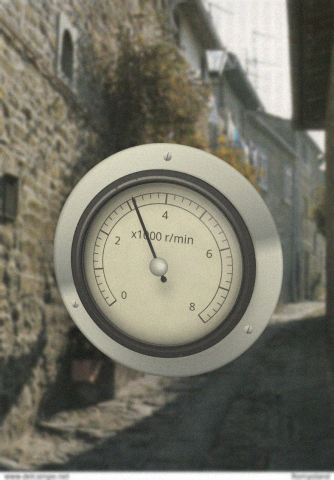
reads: 3200
